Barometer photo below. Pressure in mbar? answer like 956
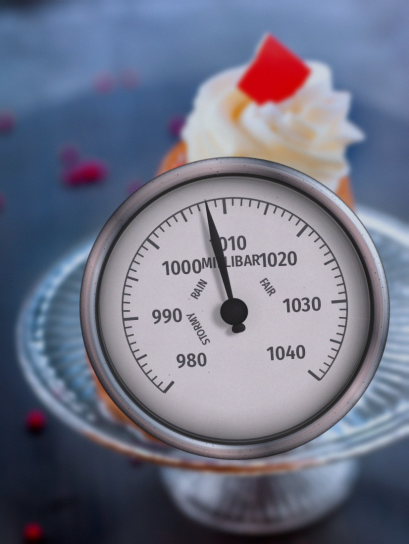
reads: 1008
